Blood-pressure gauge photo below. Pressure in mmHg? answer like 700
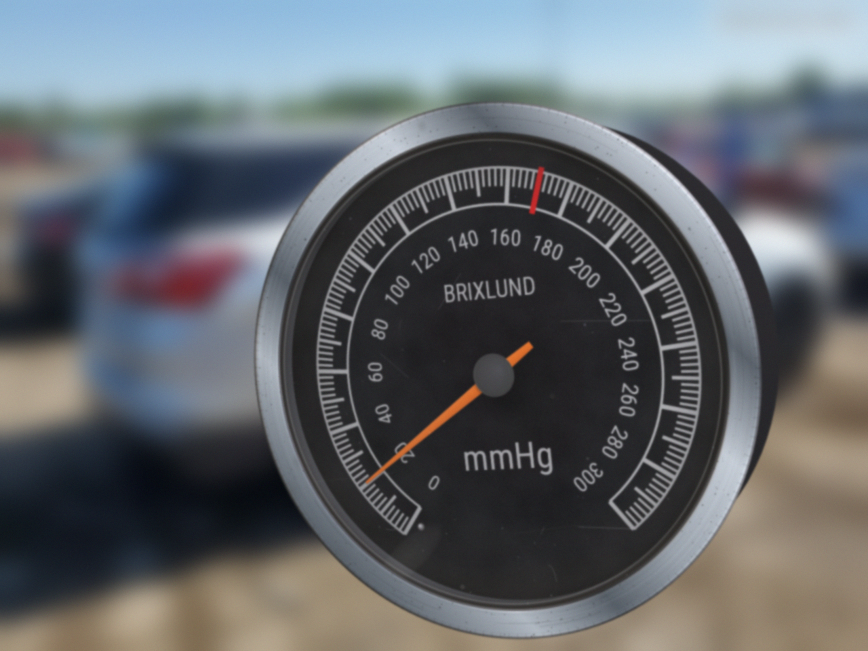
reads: 20
